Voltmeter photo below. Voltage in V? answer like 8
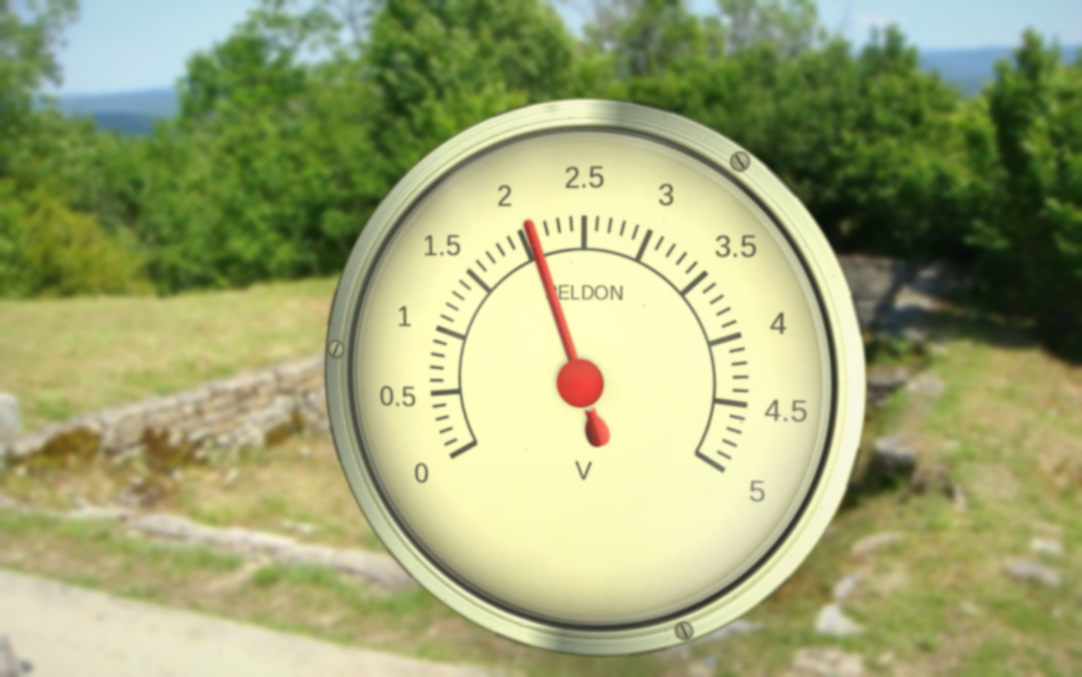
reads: 2.1
